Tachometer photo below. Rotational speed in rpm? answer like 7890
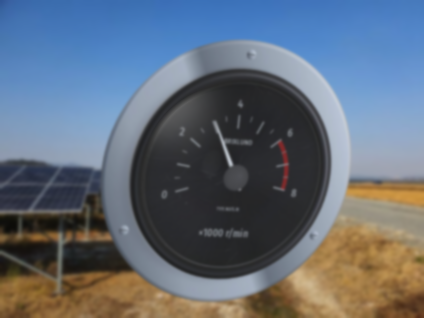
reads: 3000
